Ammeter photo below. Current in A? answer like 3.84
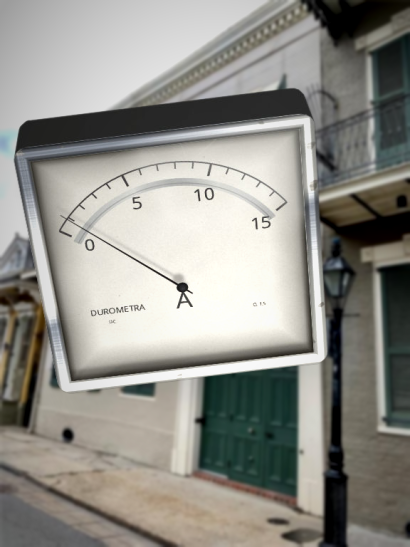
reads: 1
